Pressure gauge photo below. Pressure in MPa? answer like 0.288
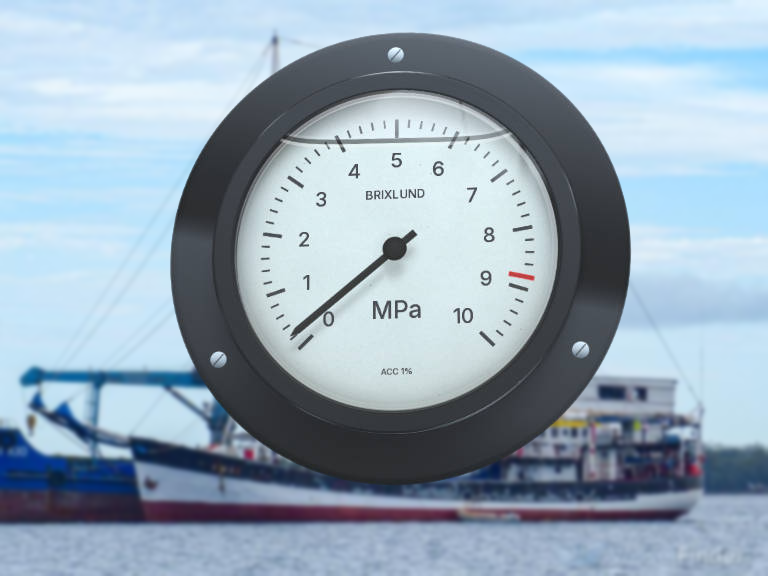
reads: 0.2
